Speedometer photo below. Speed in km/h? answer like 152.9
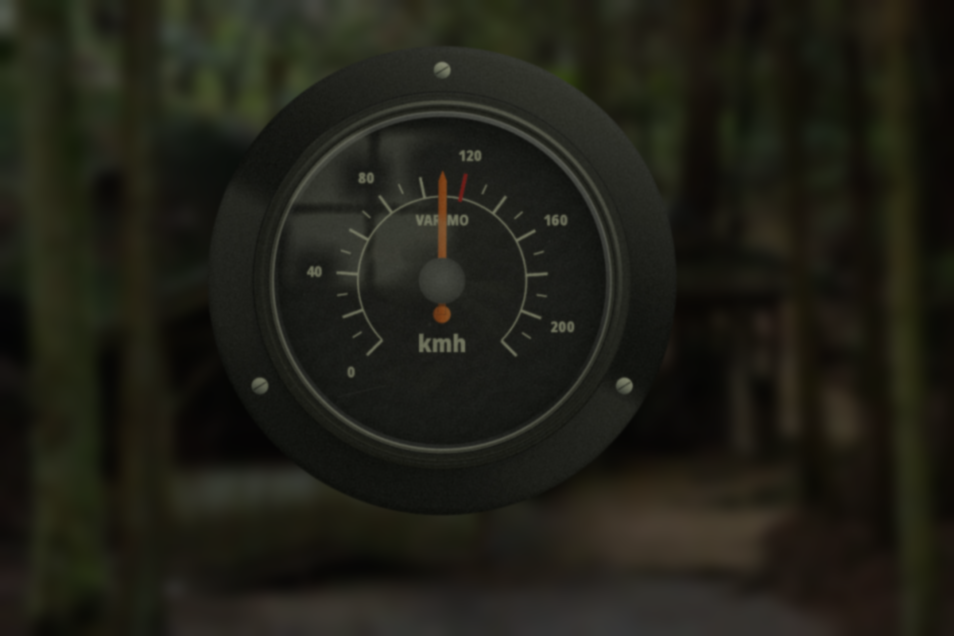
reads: 110
